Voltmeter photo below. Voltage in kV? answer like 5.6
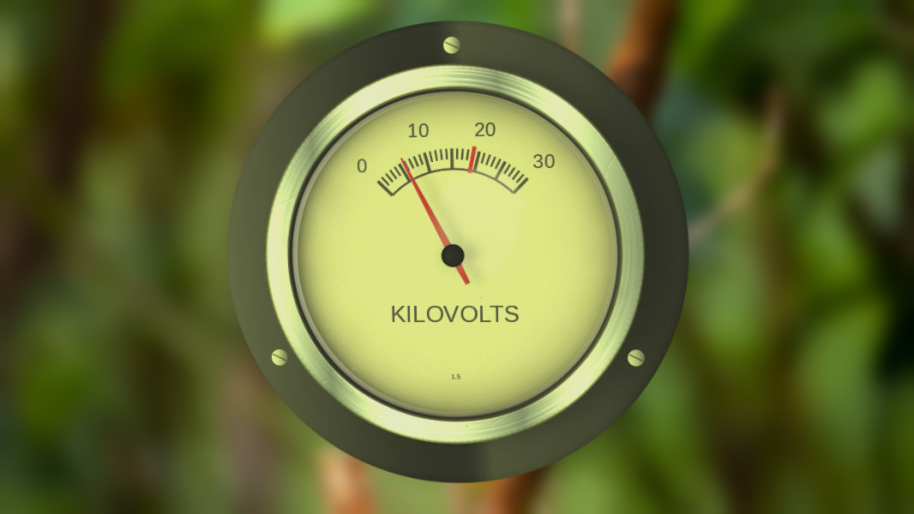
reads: 6
